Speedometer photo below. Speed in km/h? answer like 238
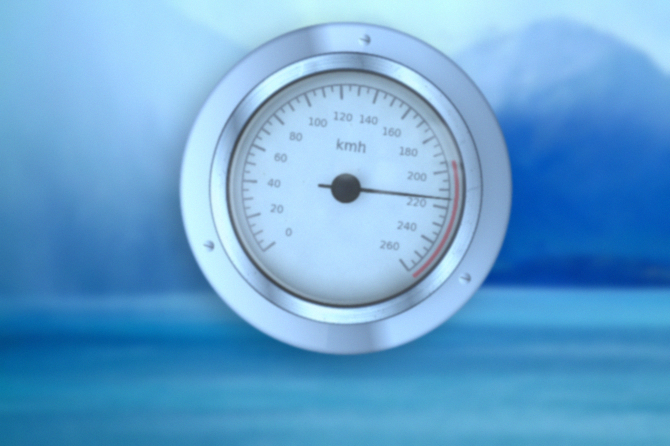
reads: 215
